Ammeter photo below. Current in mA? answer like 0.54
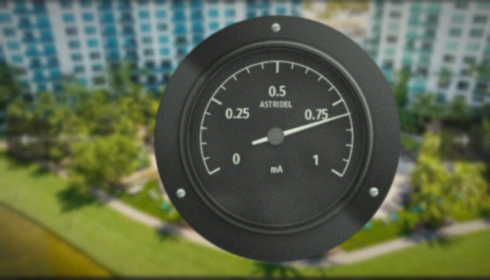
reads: 0.8
